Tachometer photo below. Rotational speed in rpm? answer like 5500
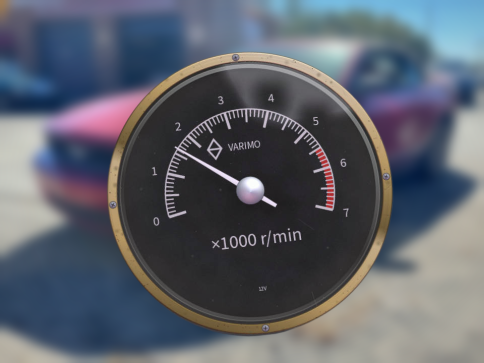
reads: 1600
